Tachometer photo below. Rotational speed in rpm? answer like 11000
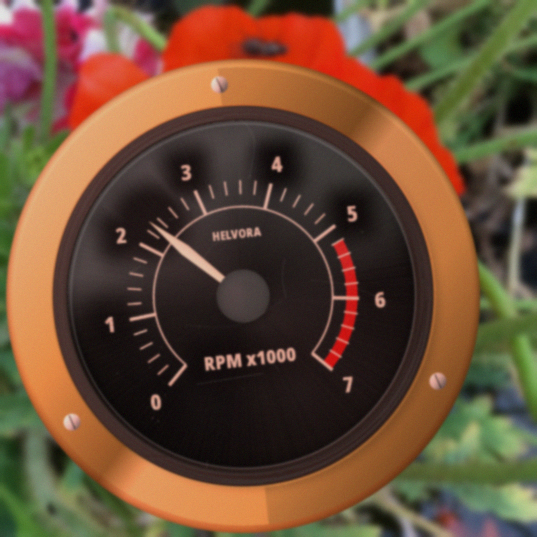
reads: 2300
